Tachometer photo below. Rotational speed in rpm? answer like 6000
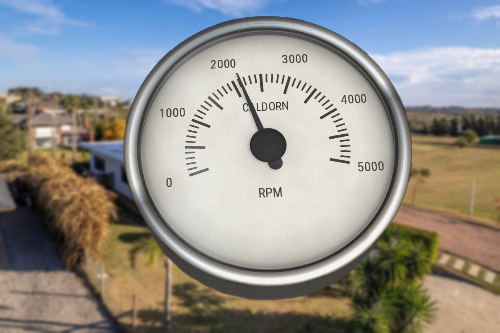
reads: 2100
